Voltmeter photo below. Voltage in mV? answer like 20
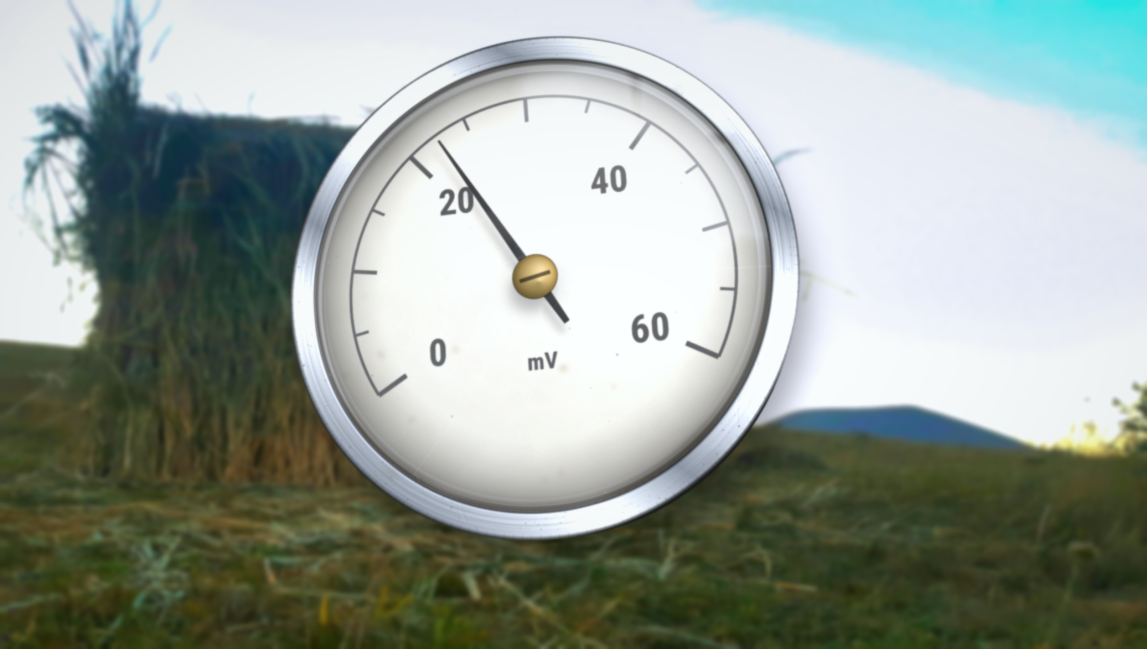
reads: 22.5
